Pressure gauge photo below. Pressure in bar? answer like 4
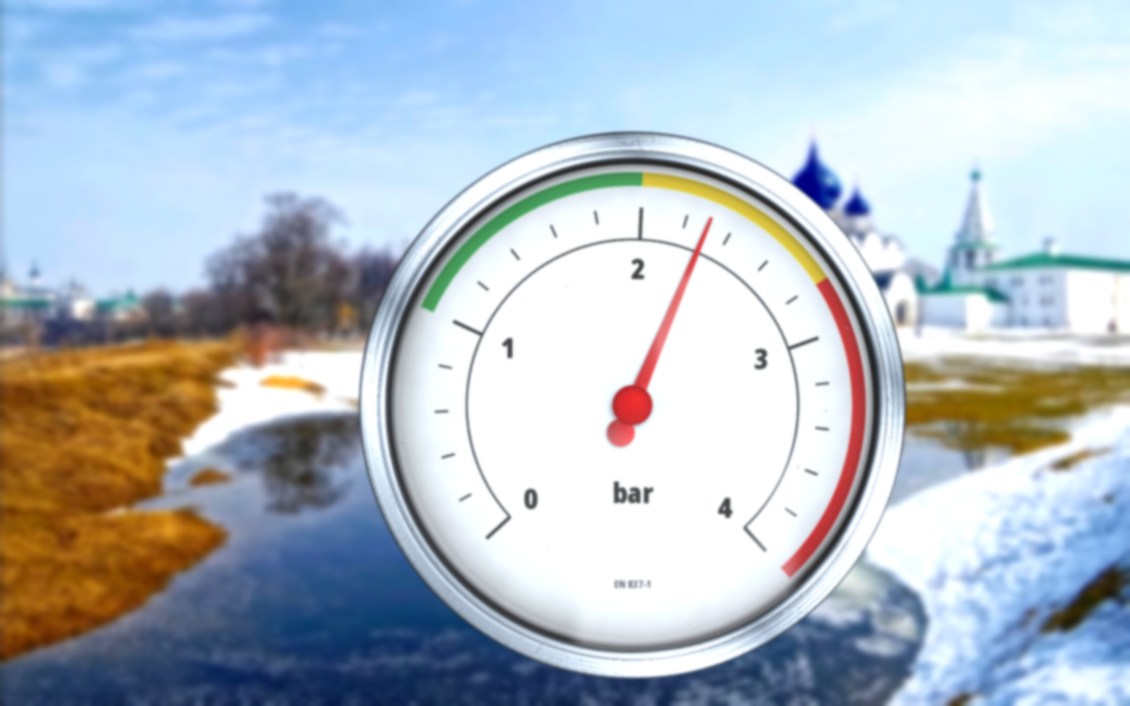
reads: 2.3
